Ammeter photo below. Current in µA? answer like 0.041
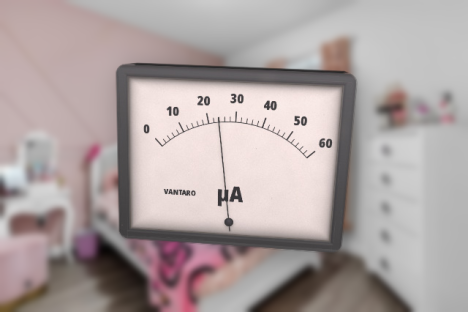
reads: 24
